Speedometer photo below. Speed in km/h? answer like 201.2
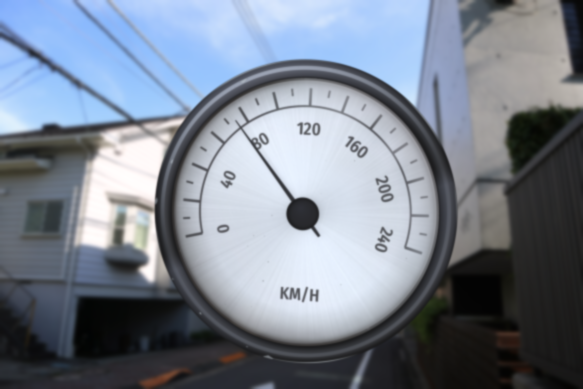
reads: 75
